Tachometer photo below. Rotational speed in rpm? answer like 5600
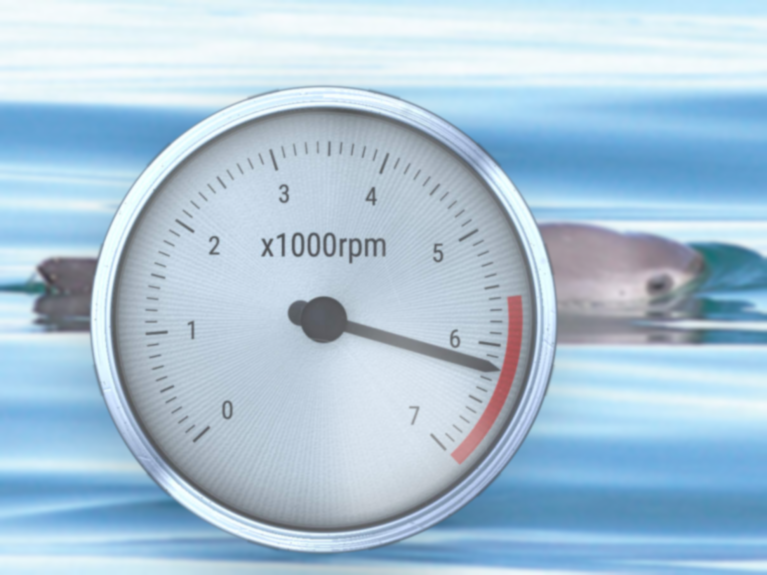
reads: 6200
